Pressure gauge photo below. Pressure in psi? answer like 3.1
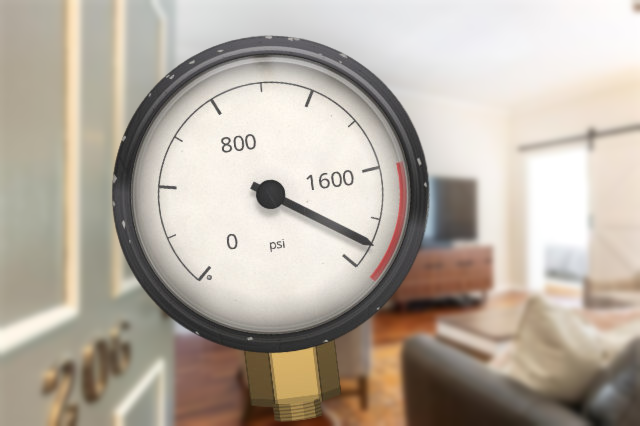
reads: 1900
